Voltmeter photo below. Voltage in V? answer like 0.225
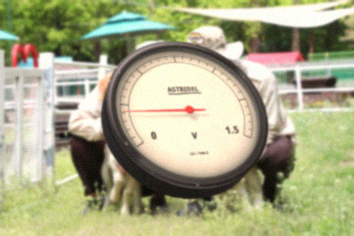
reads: 0.2
